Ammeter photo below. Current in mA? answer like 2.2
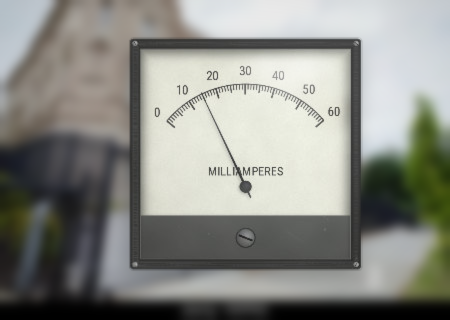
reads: 15
